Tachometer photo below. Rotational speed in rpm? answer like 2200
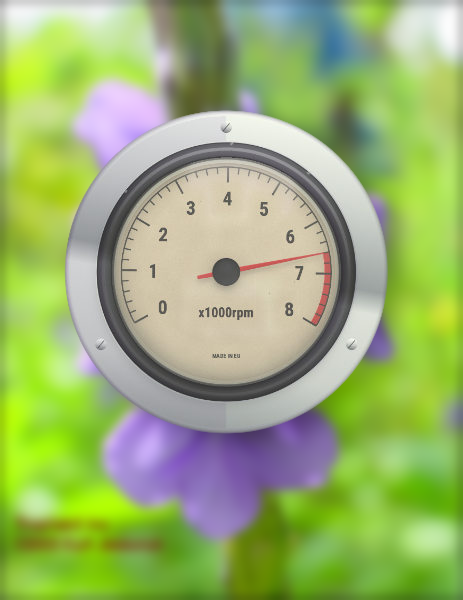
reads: 6600
